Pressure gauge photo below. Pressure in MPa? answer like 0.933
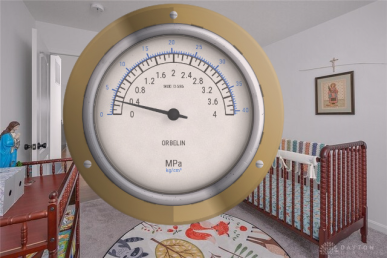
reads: 0.3
